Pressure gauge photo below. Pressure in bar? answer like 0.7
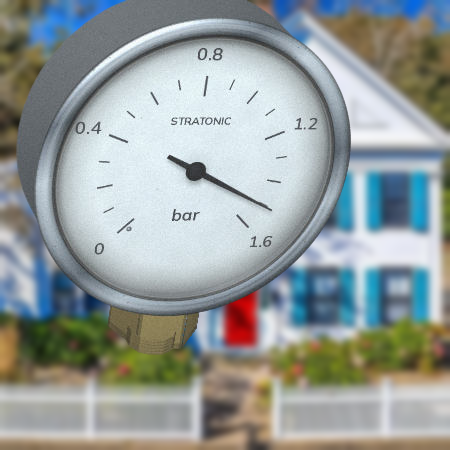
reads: 1.5
